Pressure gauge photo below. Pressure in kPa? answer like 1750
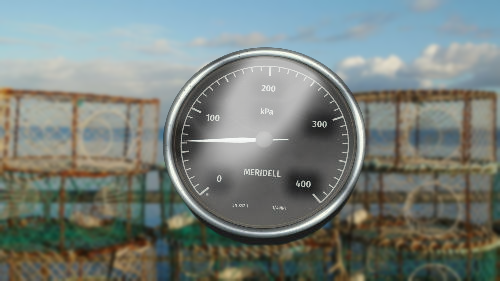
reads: 60
